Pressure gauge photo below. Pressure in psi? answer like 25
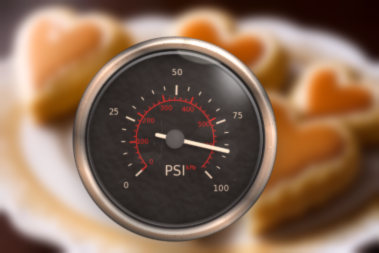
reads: 87.5
